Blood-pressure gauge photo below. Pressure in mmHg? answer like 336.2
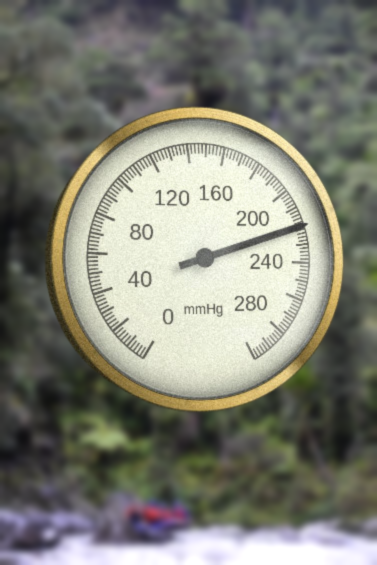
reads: 220
